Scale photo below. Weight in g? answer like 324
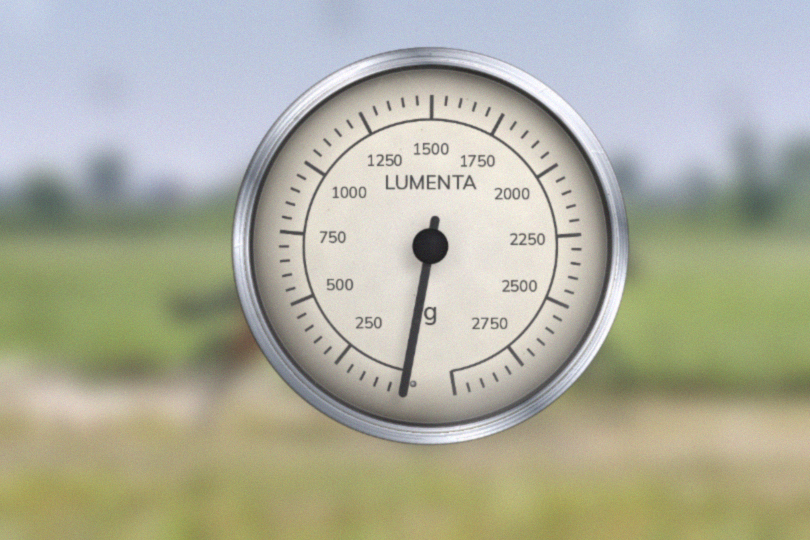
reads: 0
